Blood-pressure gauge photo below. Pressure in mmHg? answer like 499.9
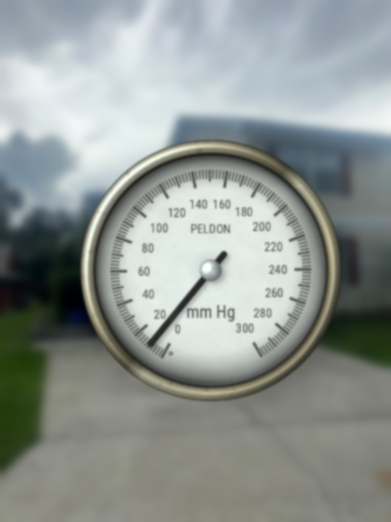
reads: 10
